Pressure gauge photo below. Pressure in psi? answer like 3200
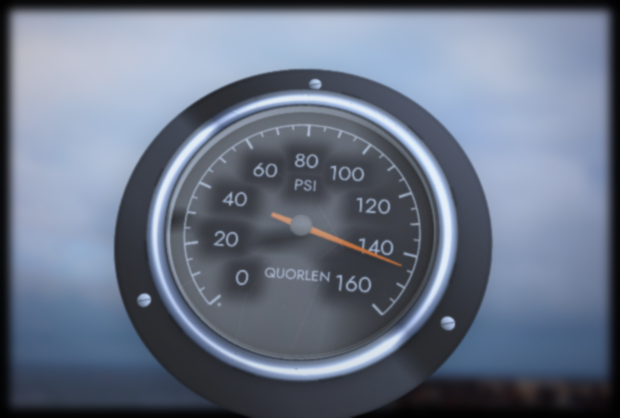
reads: 145
